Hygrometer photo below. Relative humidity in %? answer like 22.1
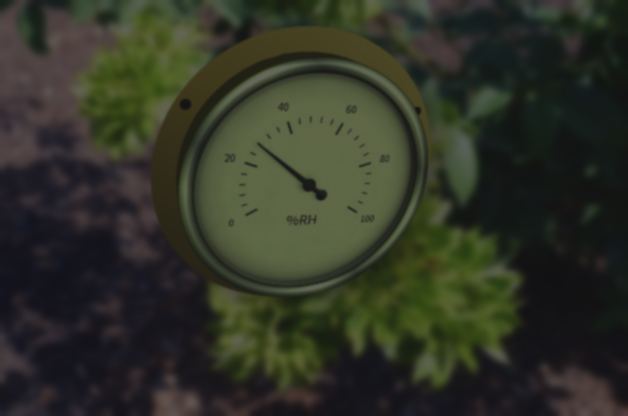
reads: 28
